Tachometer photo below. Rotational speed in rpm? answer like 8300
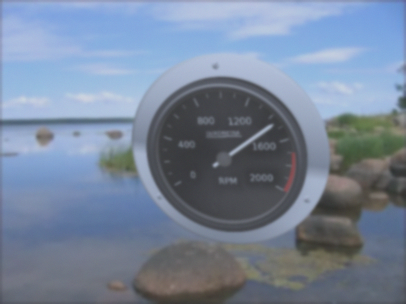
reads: 1450
